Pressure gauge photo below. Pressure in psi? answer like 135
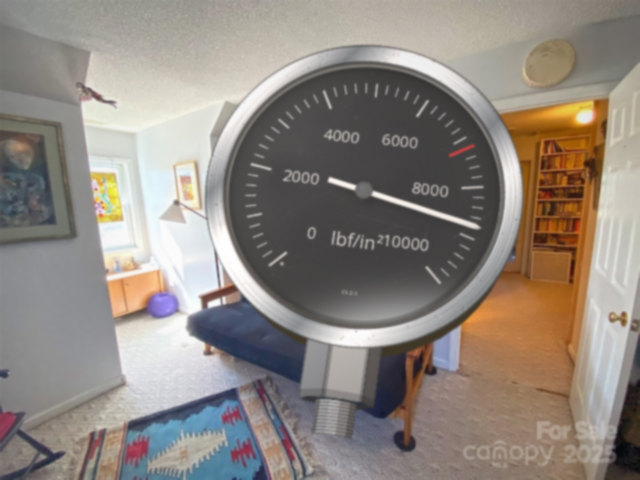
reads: 8800
